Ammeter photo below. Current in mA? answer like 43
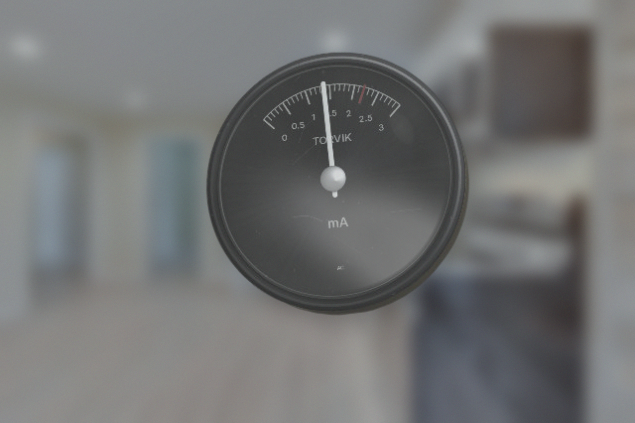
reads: 1.4
